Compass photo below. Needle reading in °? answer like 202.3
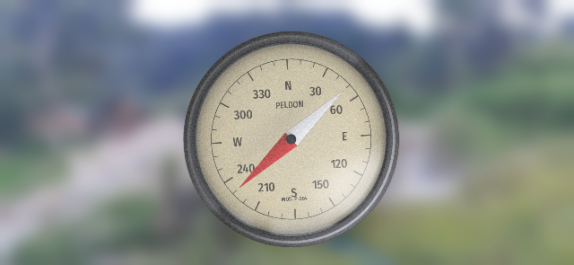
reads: 230
